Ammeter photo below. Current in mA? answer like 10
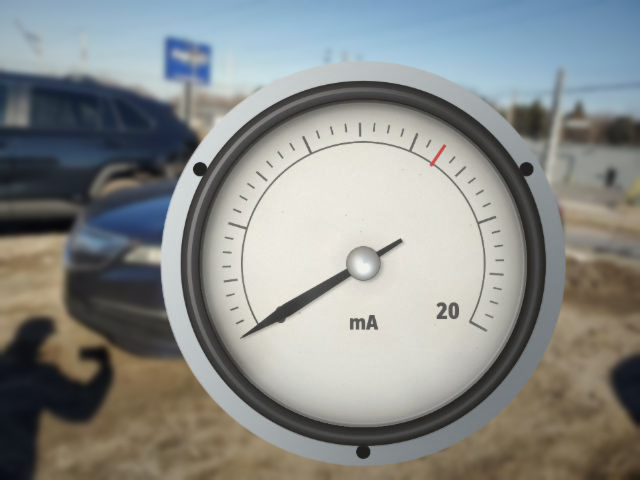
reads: 0
